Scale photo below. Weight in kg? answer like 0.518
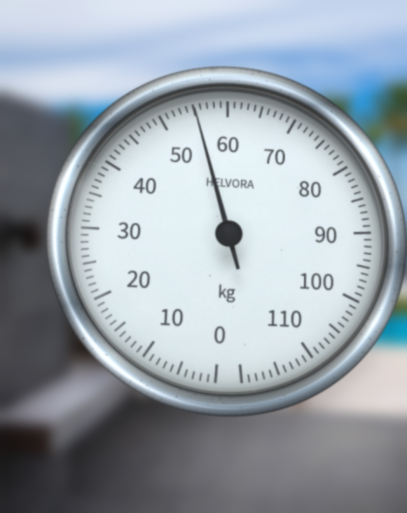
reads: 55
